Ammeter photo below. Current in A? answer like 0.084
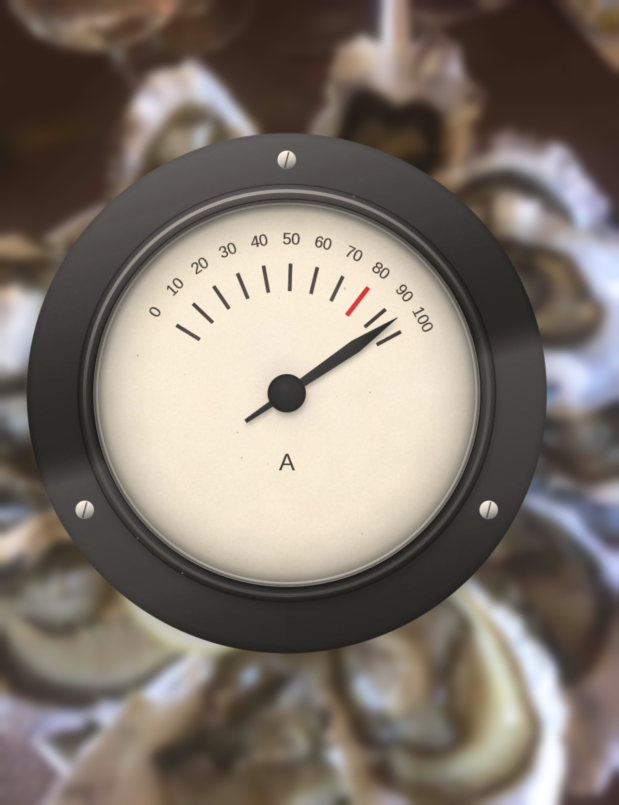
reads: 95
